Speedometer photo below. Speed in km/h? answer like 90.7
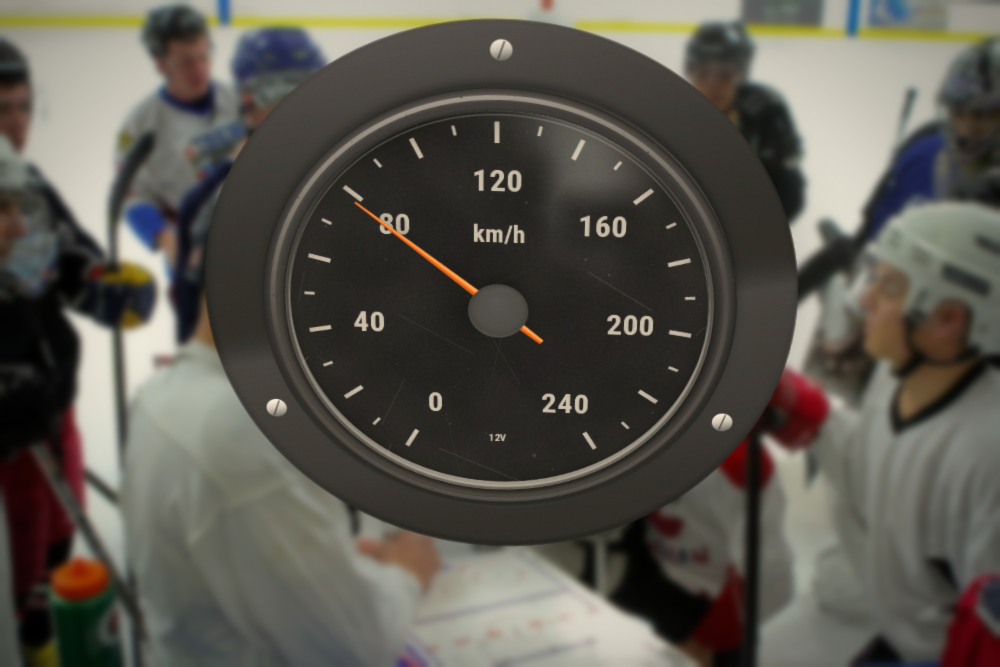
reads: 80
